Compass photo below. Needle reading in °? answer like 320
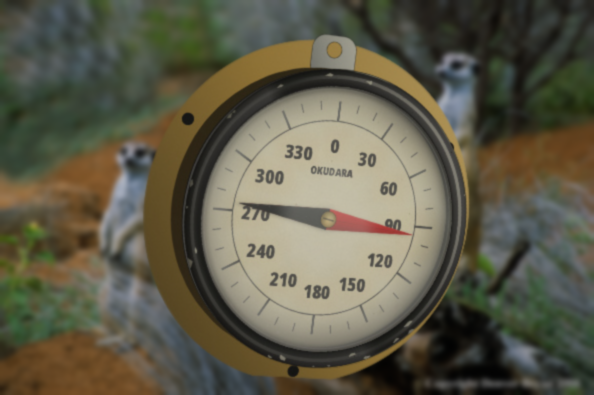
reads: 95
